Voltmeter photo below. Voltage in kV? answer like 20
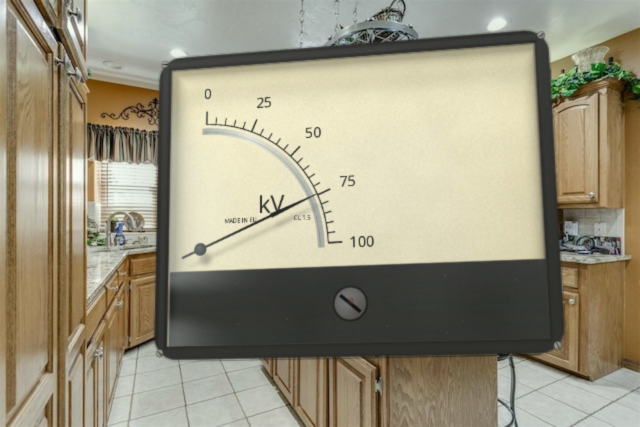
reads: 75
